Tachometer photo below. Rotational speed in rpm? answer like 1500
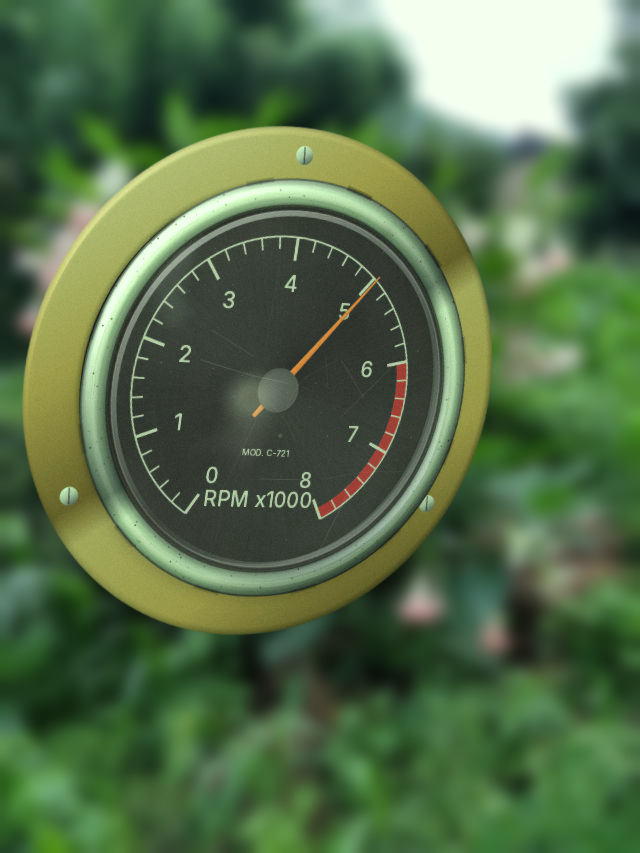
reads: 5000
